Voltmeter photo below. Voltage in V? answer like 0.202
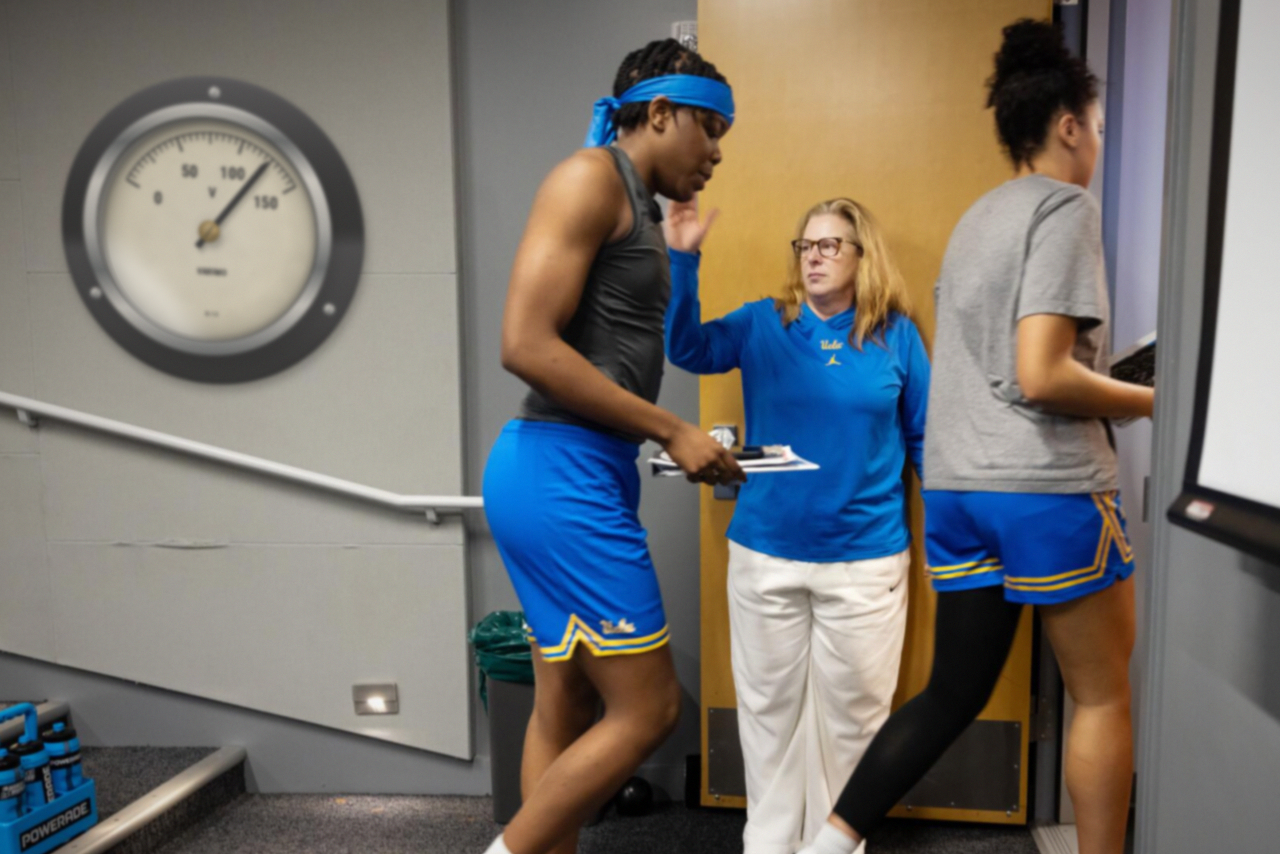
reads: 125
